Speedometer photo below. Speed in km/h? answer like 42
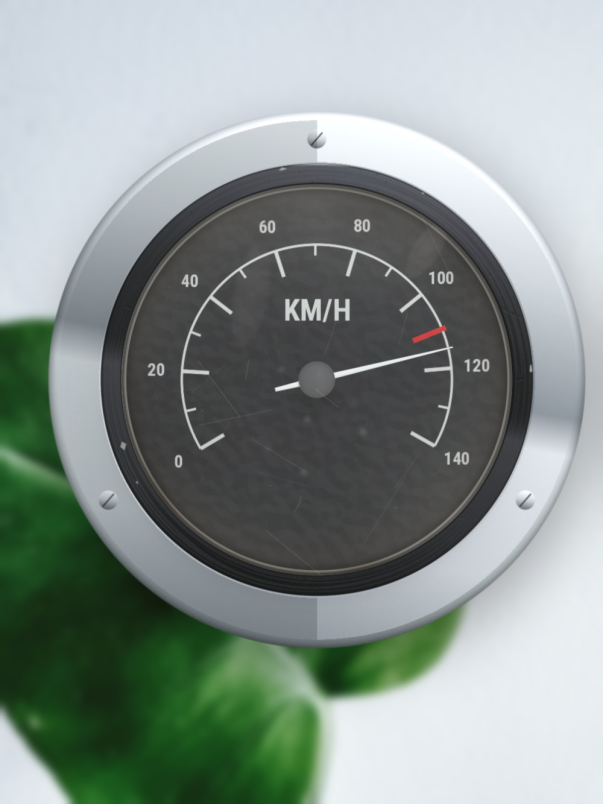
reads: 115
